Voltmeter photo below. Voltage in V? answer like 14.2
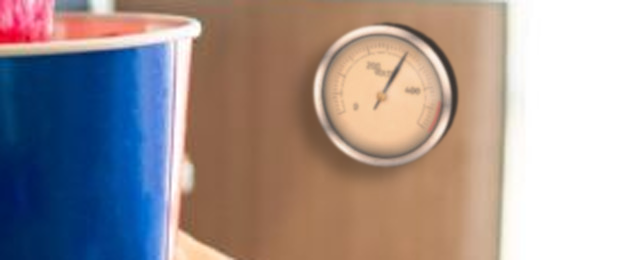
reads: 300
